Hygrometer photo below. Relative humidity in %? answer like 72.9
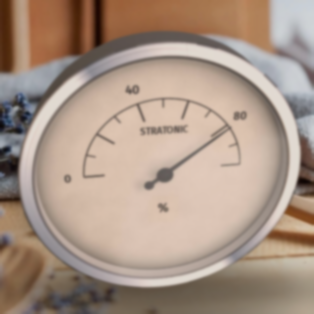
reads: 80
